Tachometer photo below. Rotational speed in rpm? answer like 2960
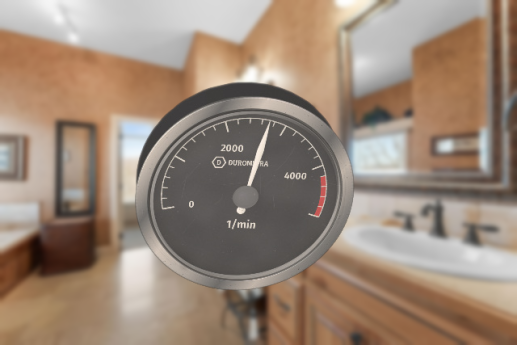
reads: 2700
